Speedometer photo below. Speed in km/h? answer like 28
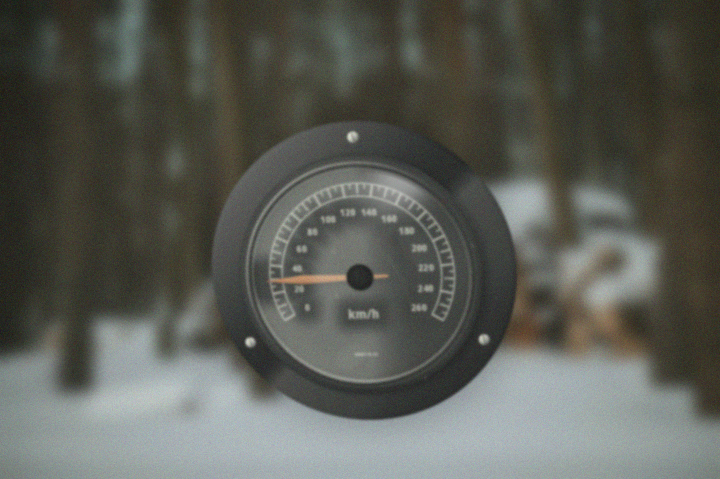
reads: 30
